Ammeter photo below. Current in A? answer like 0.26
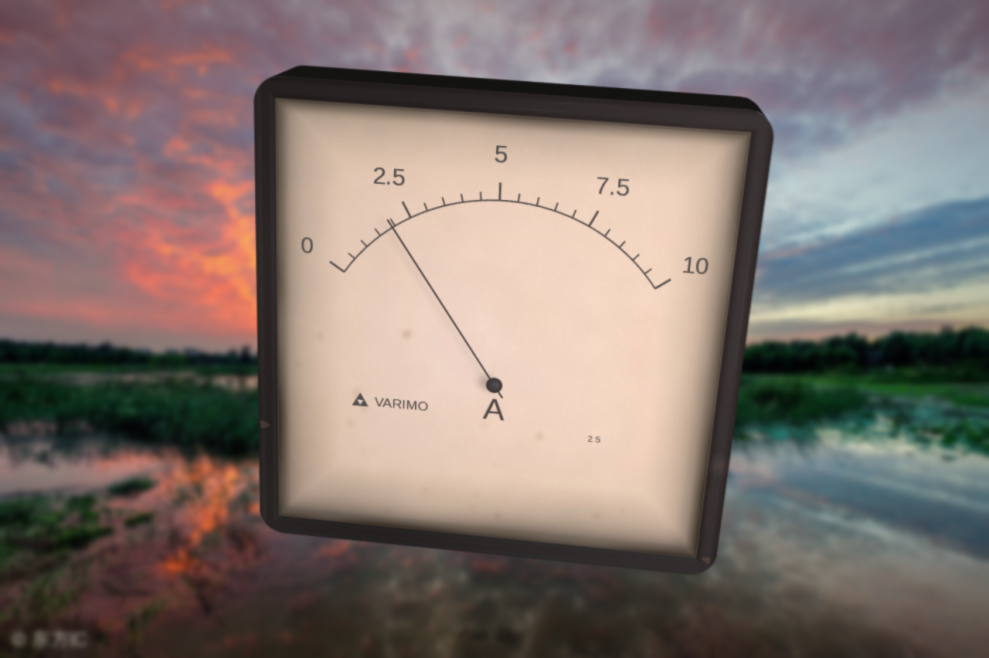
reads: 2
